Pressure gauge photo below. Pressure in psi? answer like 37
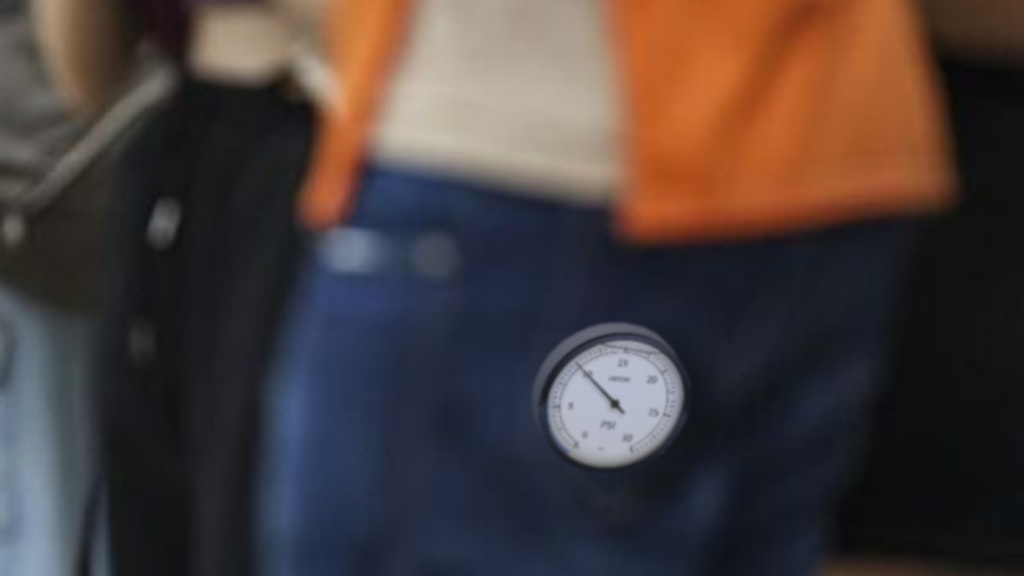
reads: 10
